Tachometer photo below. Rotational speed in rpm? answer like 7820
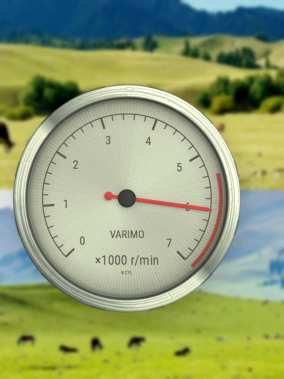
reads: 6000
